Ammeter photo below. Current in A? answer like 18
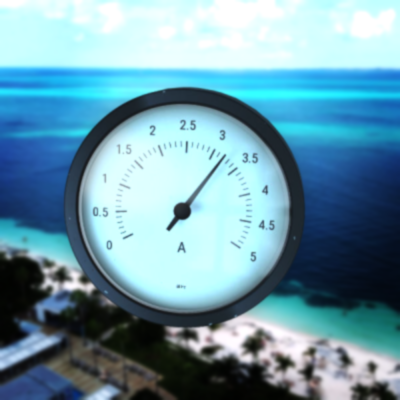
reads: 3.2
